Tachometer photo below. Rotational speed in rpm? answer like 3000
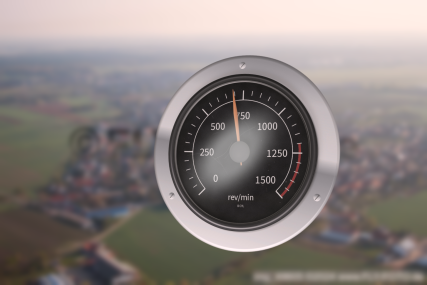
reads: 700
